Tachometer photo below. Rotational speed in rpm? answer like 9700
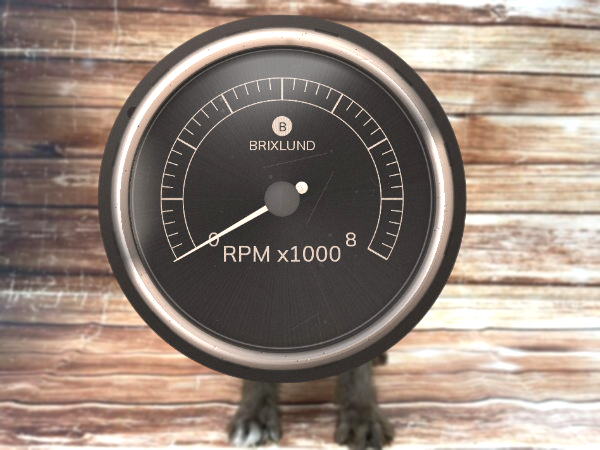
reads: 0
